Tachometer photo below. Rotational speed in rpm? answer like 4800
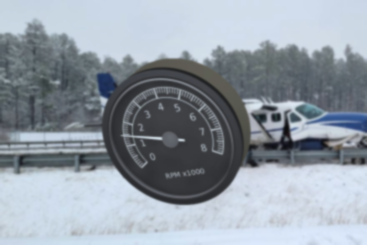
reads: 1500
